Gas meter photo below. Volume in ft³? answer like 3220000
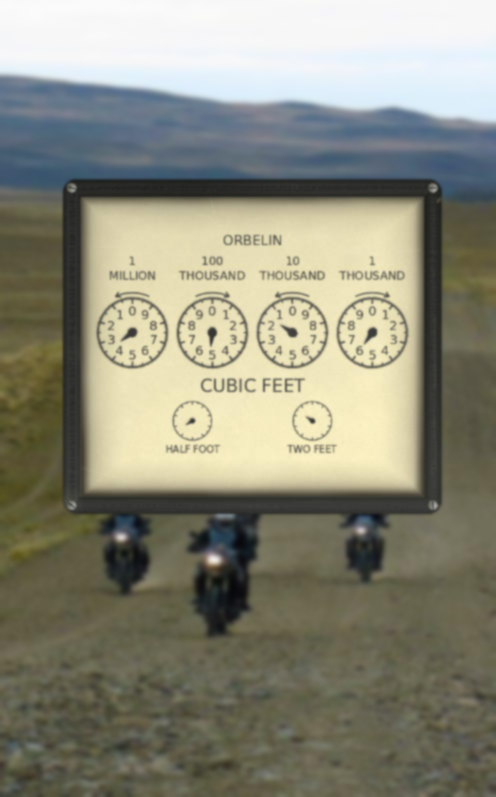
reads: 351600
